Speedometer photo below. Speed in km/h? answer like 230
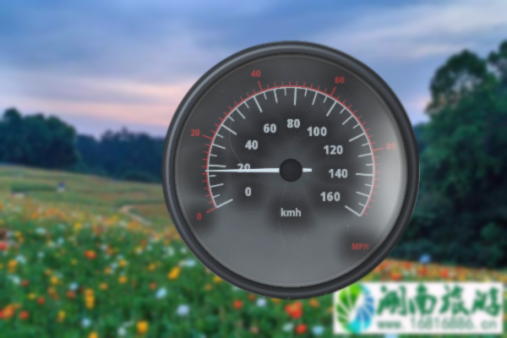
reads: 17.5
